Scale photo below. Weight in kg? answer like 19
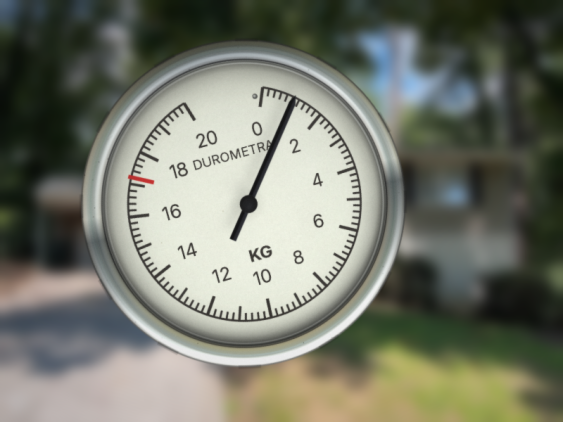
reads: 1
